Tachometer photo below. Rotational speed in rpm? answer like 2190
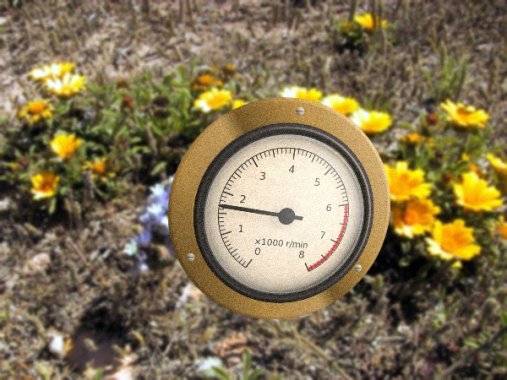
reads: 1700
